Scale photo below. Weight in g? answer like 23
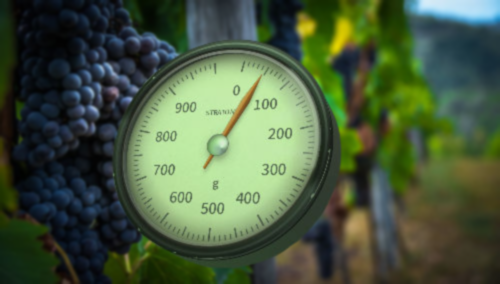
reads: 50
